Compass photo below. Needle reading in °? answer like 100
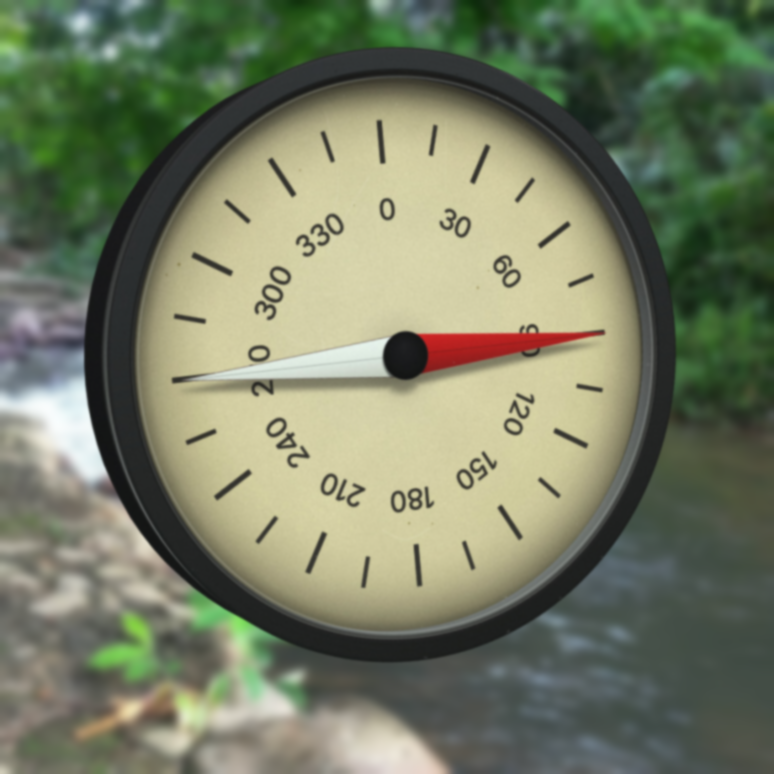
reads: 90
